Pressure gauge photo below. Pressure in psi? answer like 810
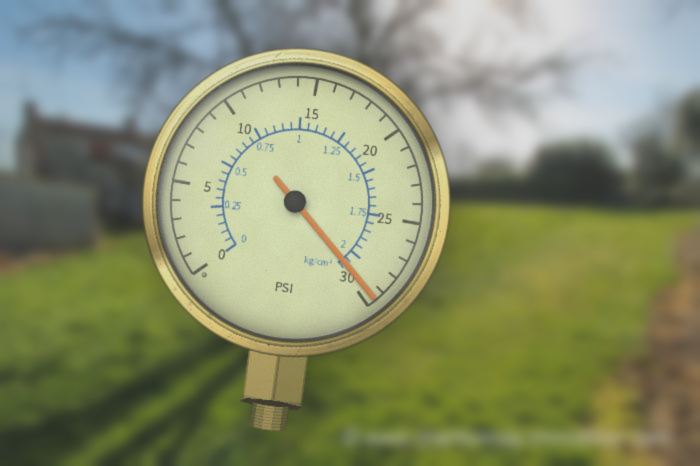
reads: 29.5
